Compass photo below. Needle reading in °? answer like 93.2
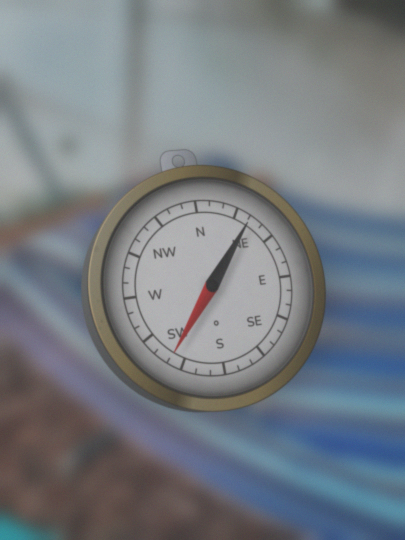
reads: 220
